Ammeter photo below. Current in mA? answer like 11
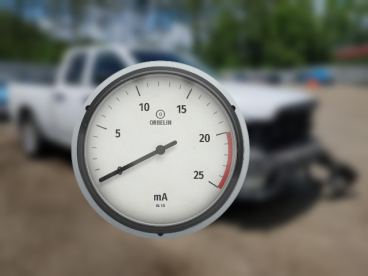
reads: 0
